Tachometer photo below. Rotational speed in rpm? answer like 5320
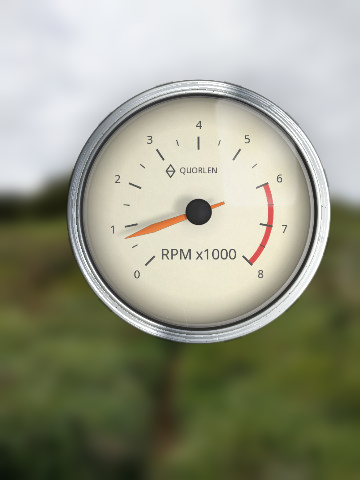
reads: 750
